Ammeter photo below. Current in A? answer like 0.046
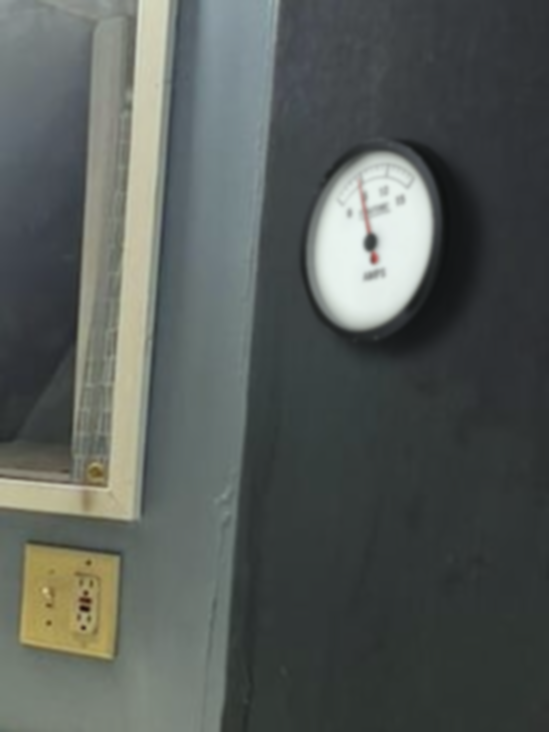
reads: 5
